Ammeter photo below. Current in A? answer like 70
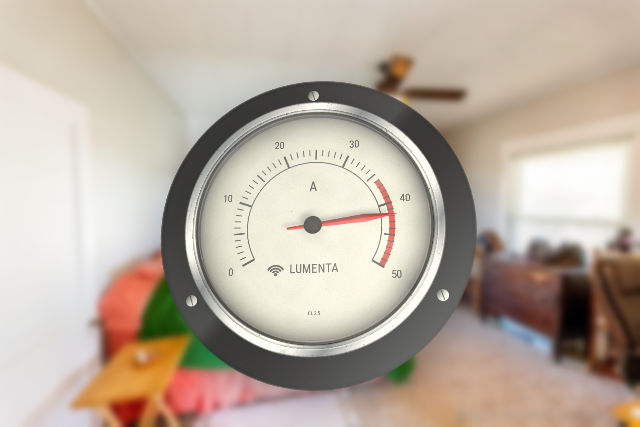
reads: 42
